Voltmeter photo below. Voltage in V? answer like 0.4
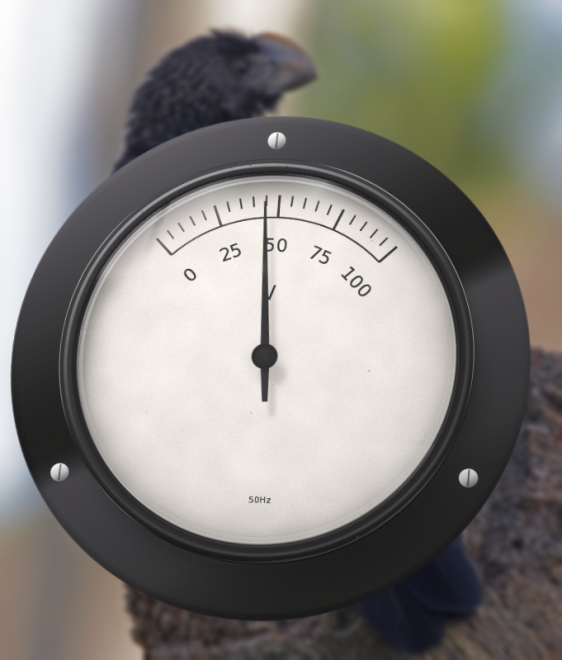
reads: 45
